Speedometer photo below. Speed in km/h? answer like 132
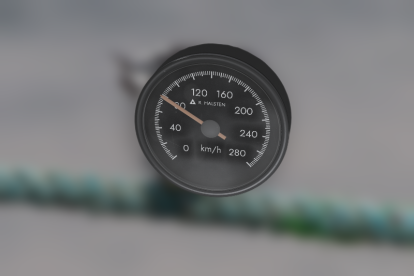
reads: 80
